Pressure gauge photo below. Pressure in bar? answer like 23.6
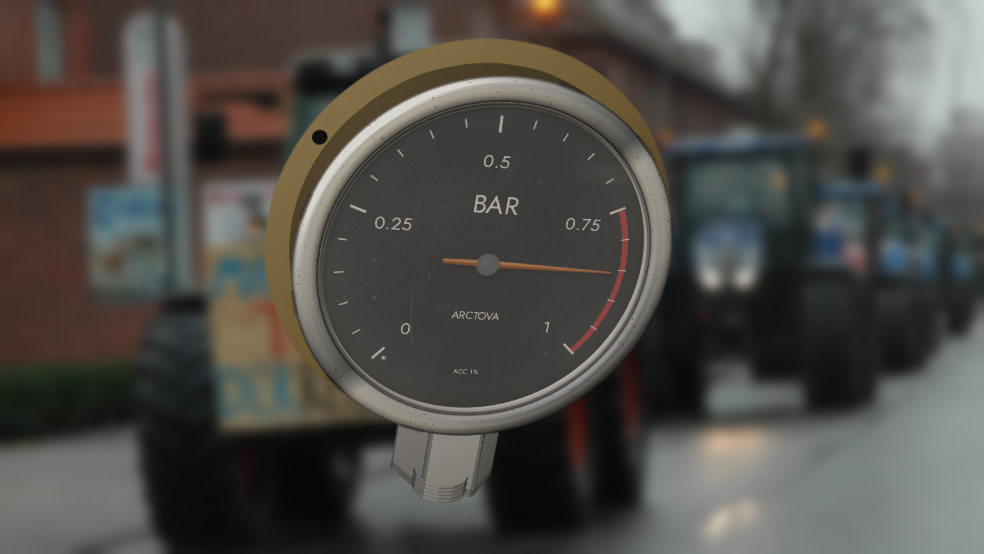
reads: 0.85
